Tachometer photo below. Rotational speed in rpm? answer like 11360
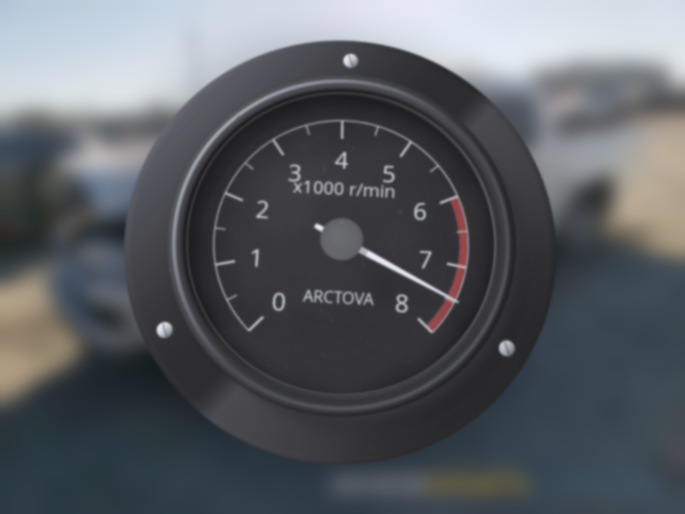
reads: 7500
